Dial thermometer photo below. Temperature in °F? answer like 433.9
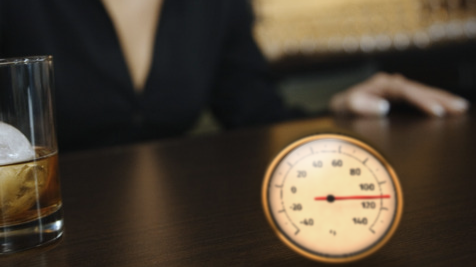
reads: 110
